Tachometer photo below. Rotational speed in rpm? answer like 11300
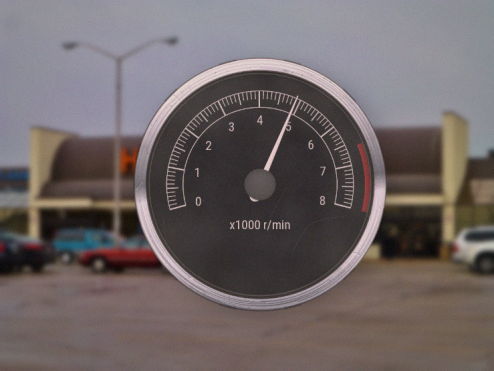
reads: 4900
